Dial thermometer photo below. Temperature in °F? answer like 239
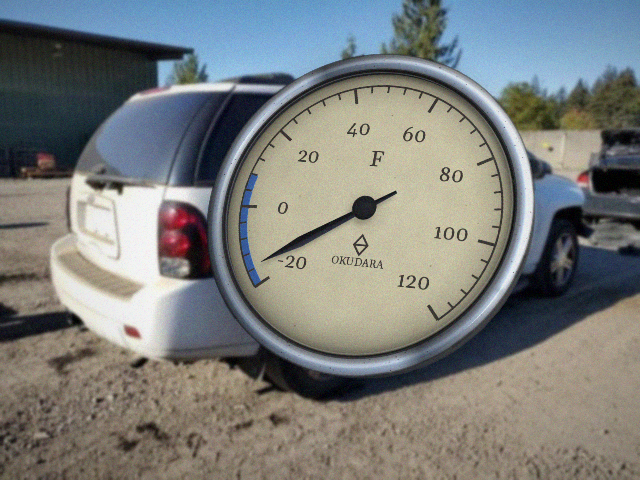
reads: -16
